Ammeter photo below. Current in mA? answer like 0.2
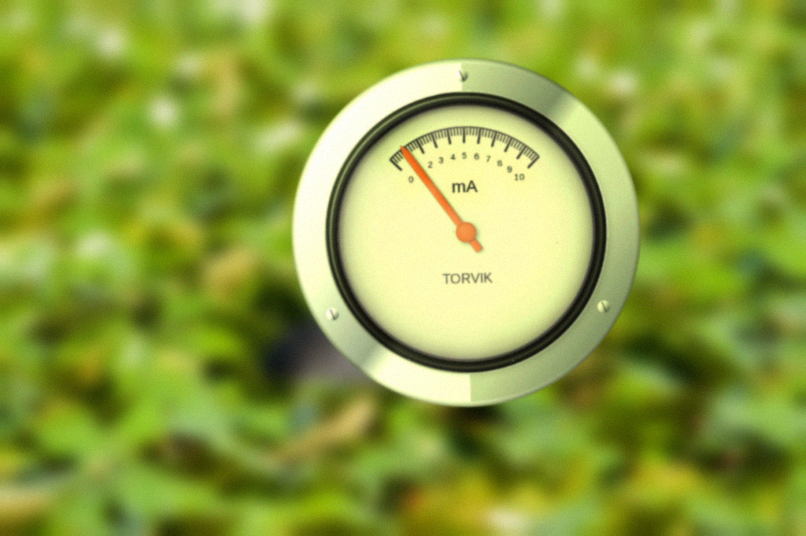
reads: 1
